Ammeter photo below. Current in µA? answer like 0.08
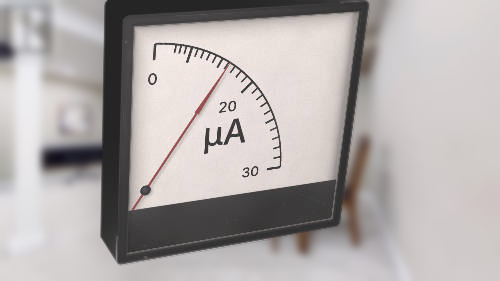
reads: 16
